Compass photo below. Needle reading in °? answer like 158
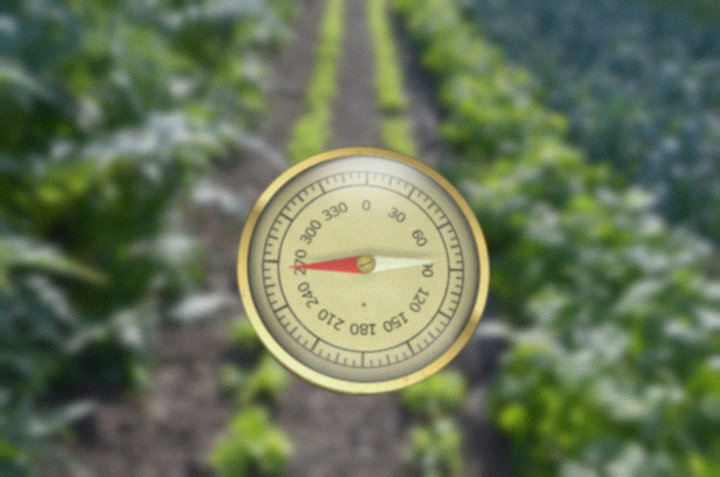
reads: 265
